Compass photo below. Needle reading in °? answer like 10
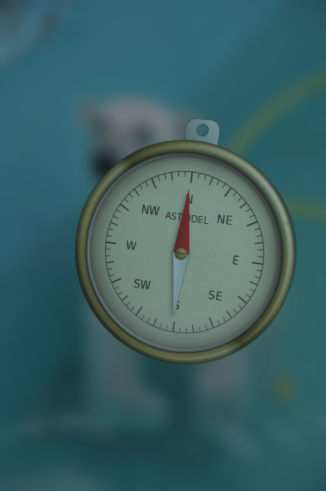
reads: 0
